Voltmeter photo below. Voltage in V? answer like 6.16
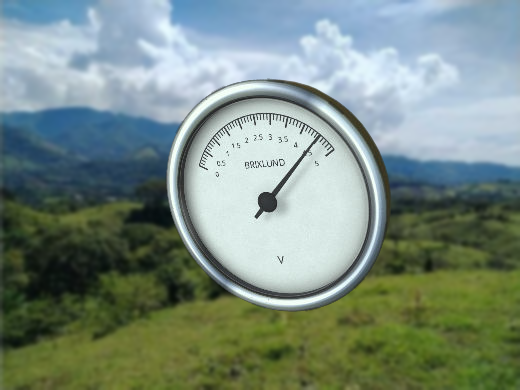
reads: 4.5
